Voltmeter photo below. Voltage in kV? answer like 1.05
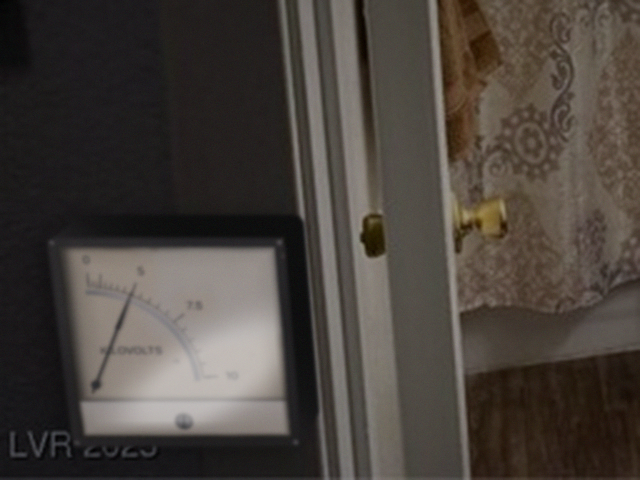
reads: 5
